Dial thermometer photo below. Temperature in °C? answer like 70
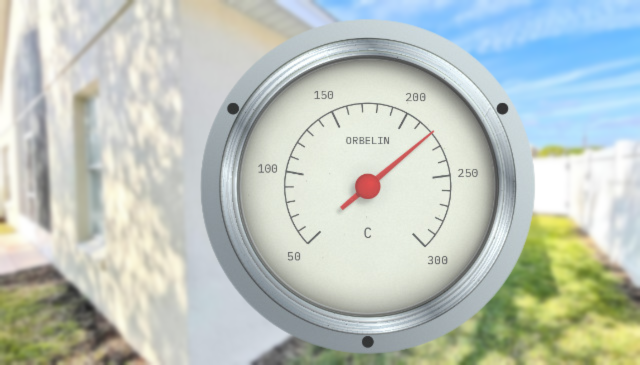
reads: 220
